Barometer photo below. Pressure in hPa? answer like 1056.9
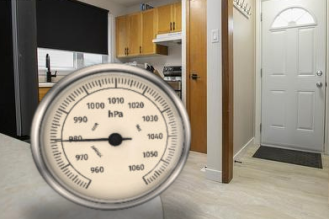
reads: 980
